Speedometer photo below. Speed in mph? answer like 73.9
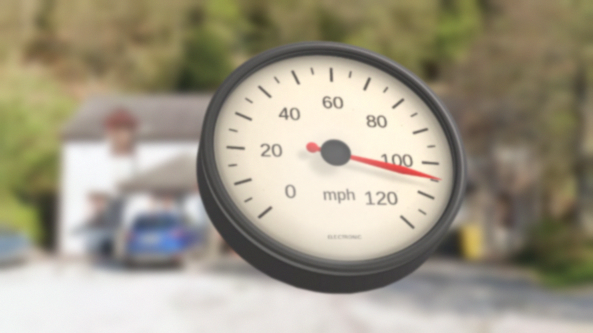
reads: 105
